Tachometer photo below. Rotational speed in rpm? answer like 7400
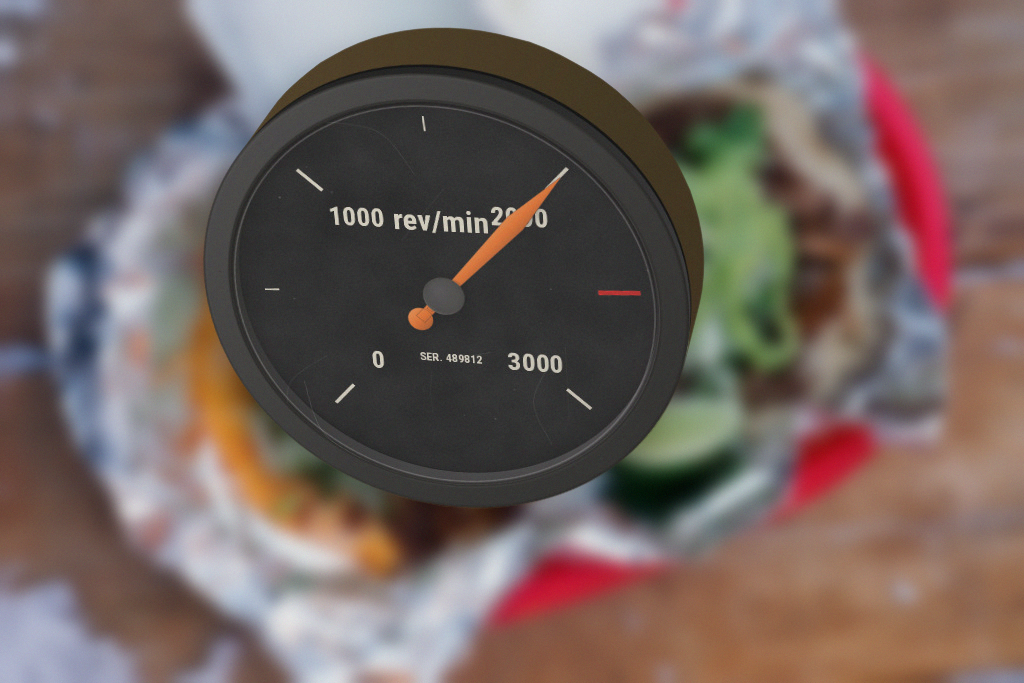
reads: 2000
